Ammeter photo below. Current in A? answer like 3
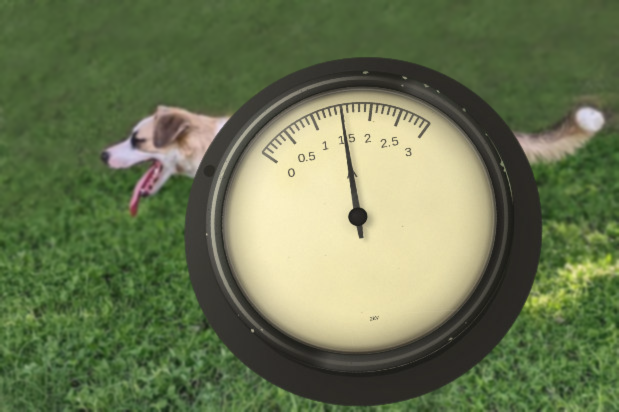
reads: 1.5
